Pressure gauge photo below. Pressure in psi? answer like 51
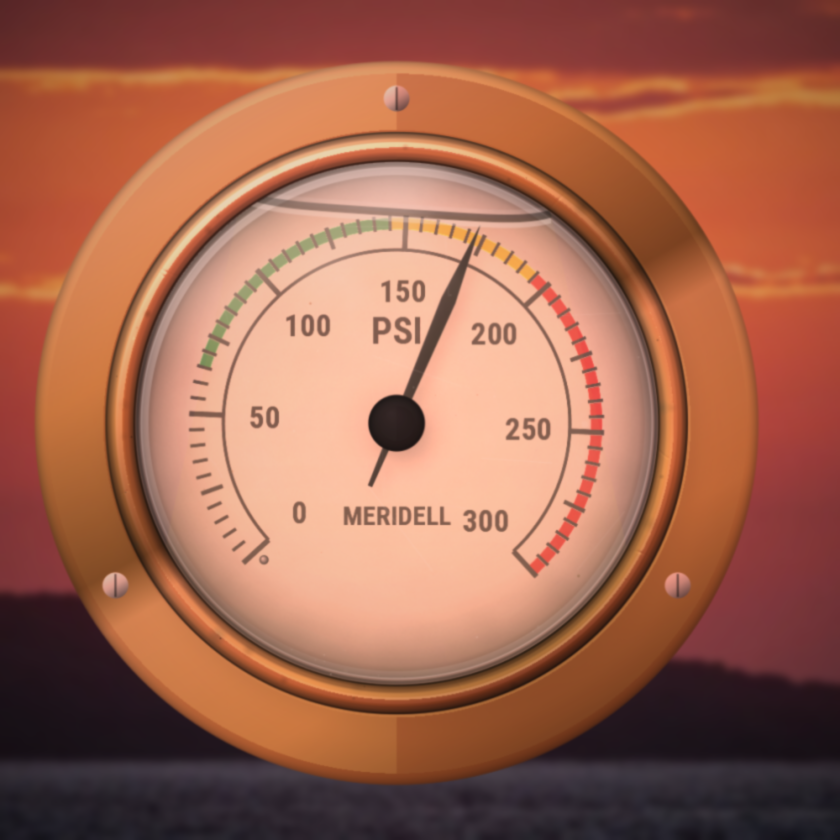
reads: 172.5
